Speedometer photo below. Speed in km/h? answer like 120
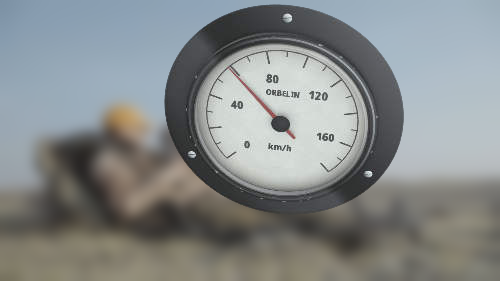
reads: 60
